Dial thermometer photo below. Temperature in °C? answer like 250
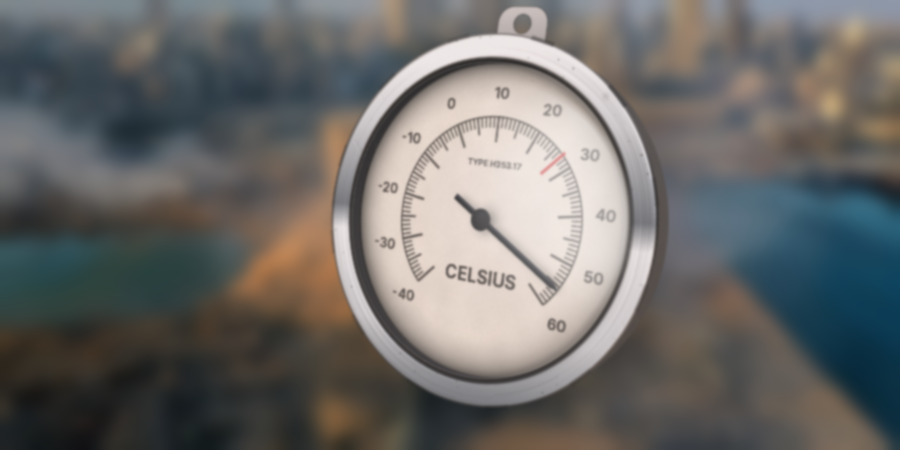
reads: 55
